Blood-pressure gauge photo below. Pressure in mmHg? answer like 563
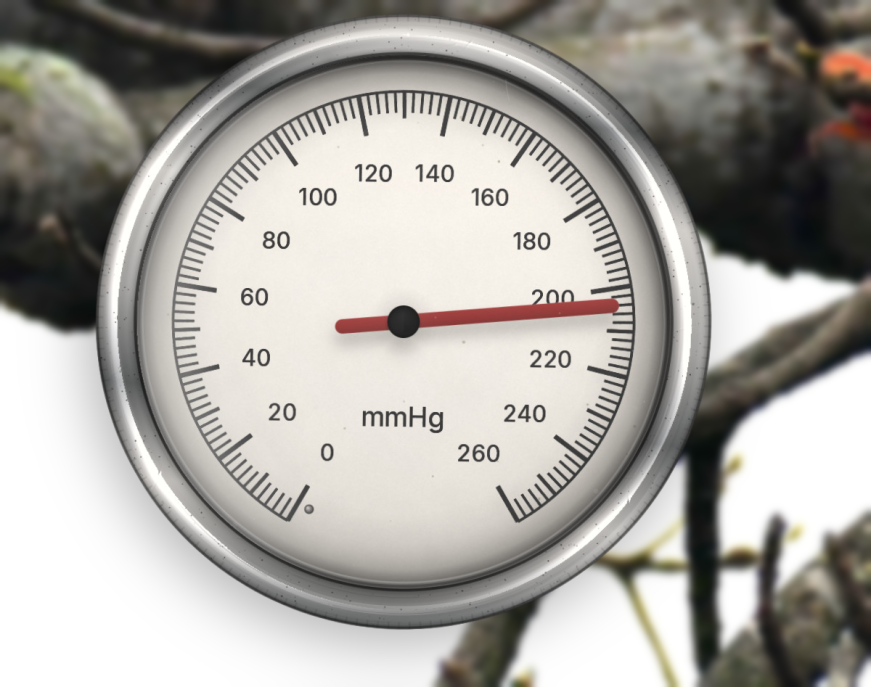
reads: 204
